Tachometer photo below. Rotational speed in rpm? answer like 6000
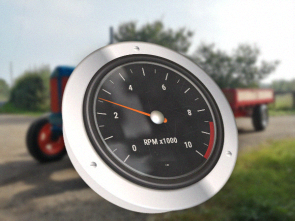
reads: 2500
